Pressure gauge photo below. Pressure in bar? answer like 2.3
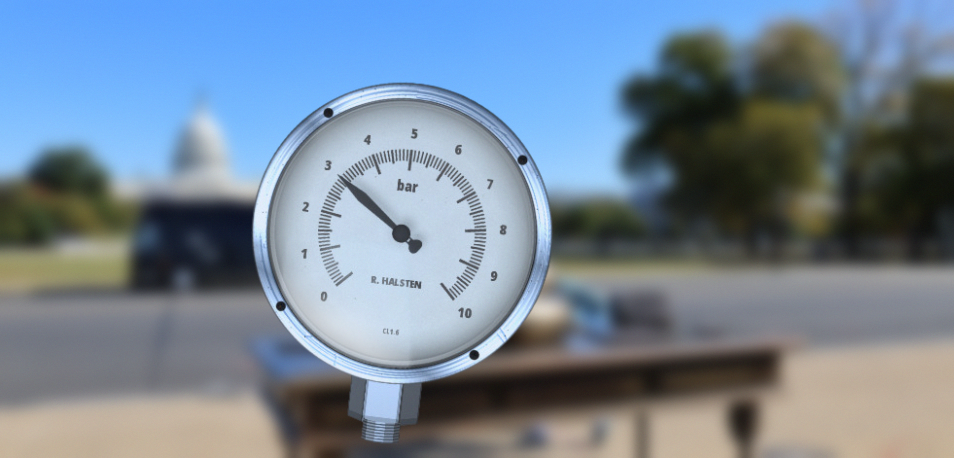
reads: 3
